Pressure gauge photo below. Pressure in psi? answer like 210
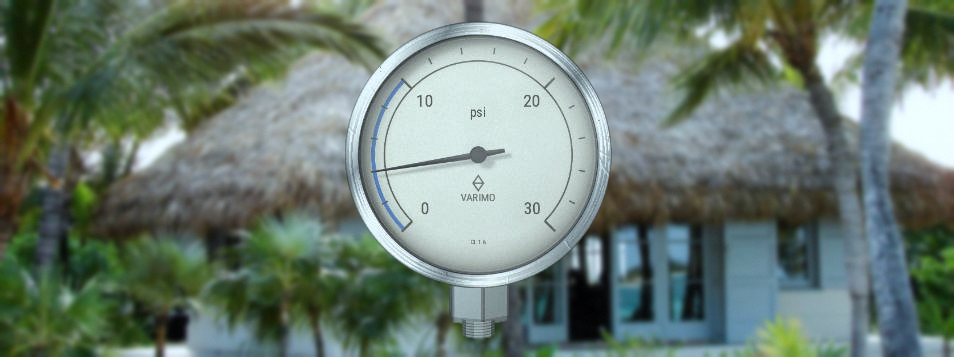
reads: 4
